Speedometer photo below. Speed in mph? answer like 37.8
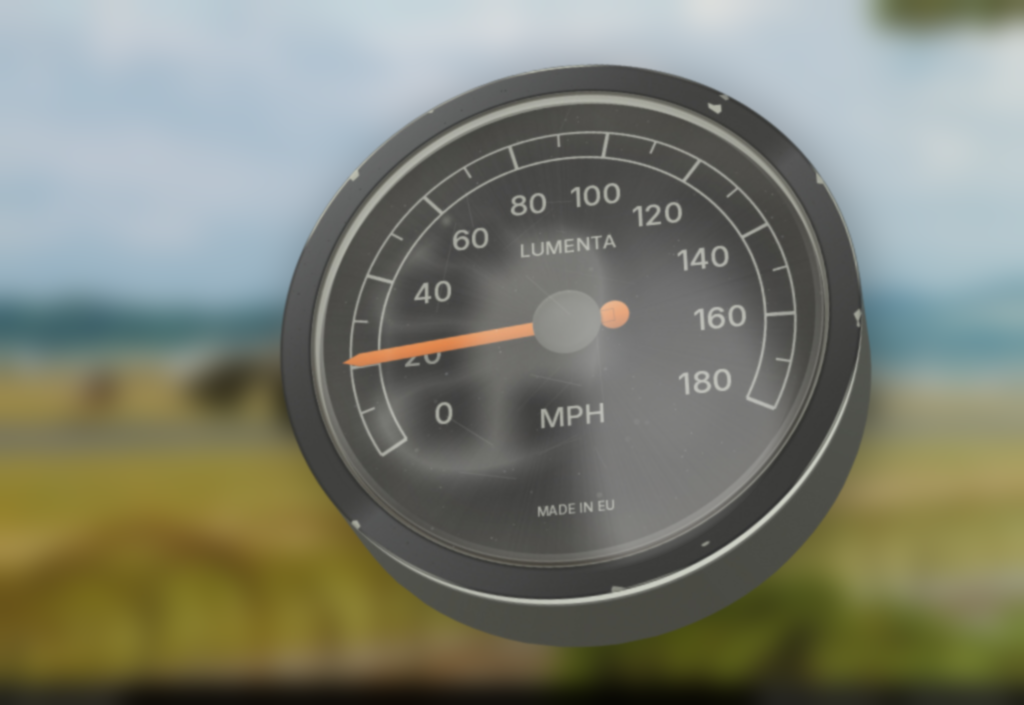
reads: 20
